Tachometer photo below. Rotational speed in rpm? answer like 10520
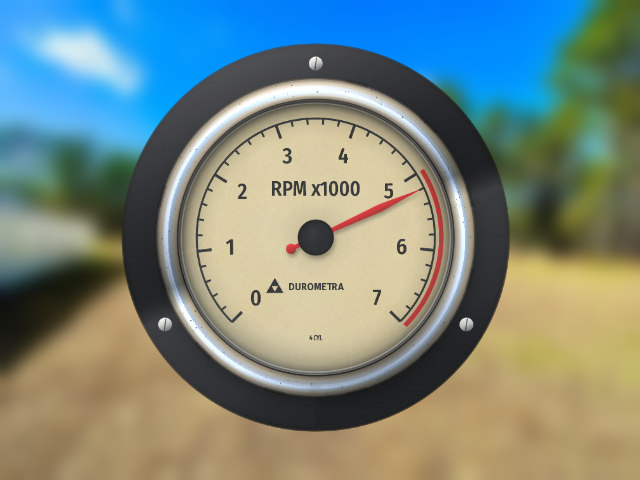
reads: 5200
